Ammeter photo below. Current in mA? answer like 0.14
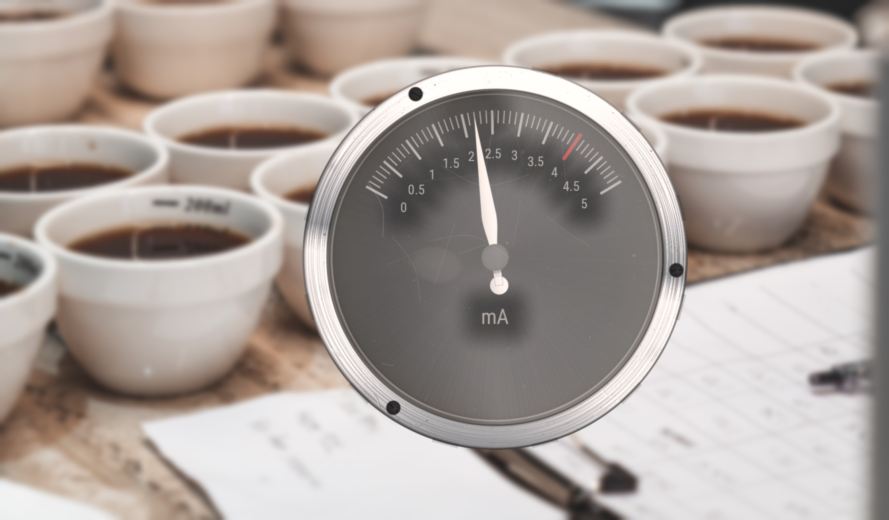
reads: 2.2
